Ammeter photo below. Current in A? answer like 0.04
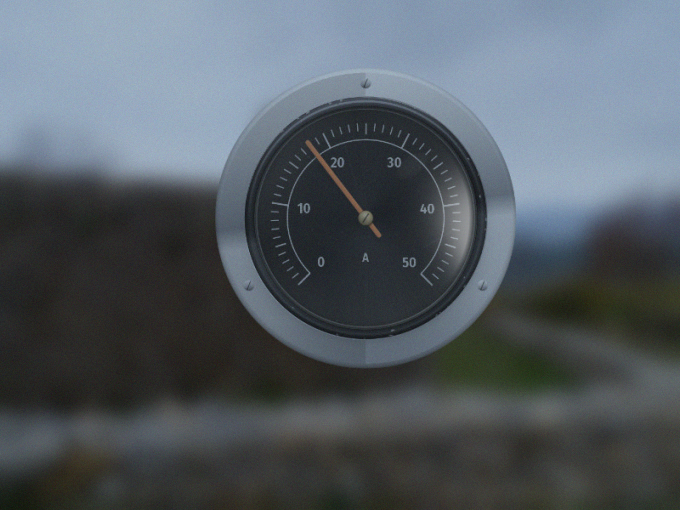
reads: 18
